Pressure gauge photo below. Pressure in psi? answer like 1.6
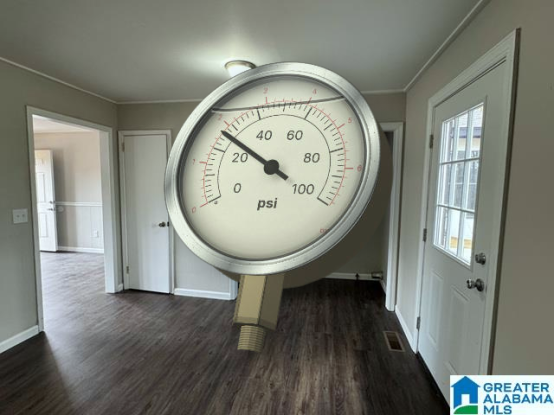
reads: 26
